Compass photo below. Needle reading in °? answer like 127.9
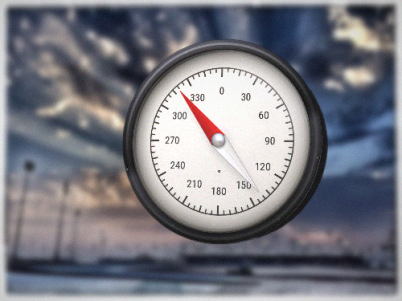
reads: 320
